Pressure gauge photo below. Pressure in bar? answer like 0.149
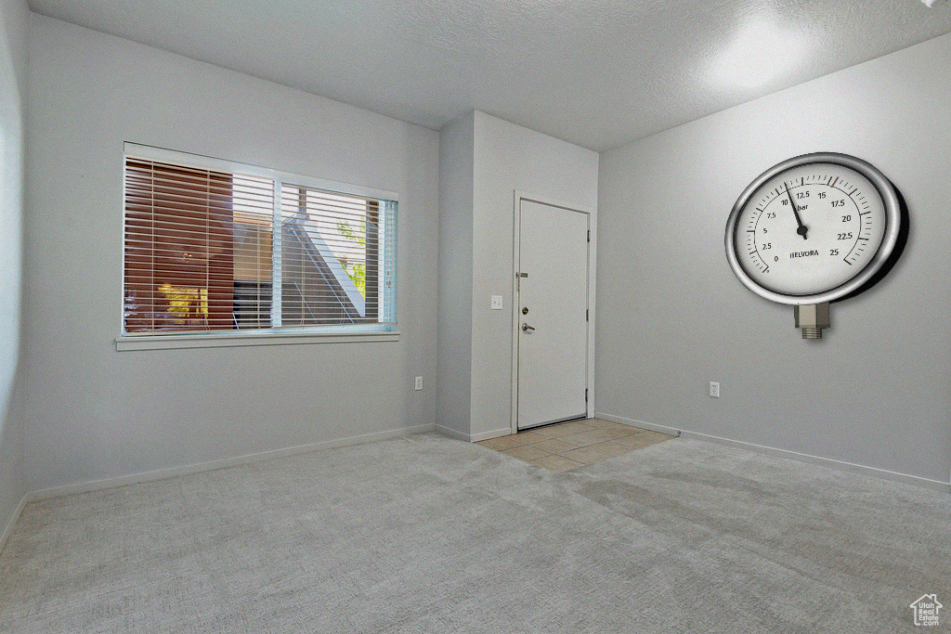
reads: 11
